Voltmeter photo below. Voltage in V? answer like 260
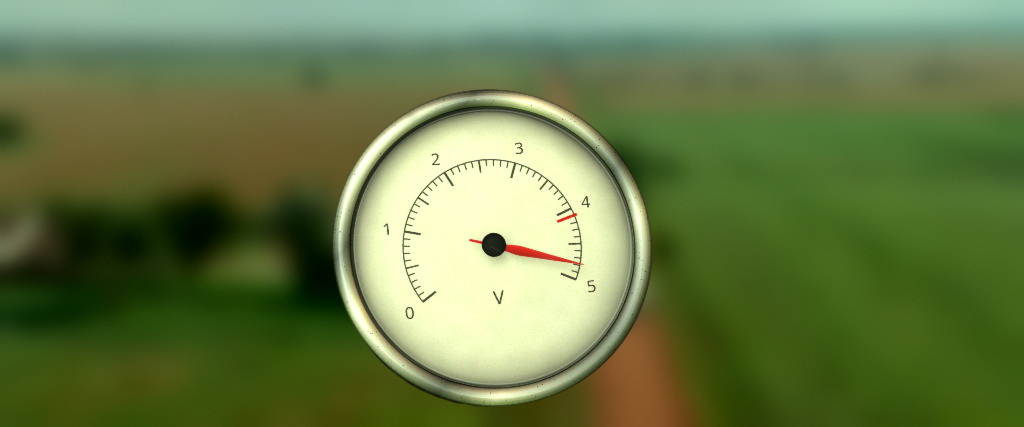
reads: 4.8
